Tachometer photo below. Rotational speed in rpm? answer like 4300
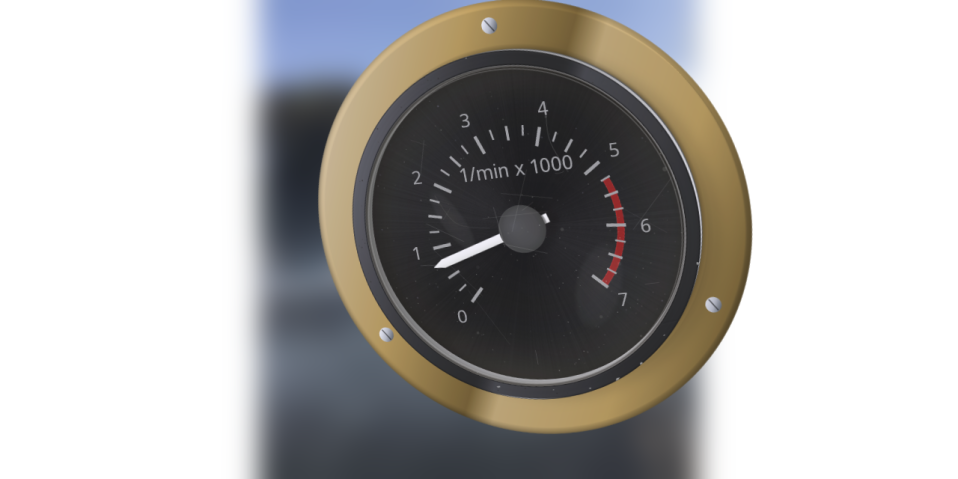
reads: 750
